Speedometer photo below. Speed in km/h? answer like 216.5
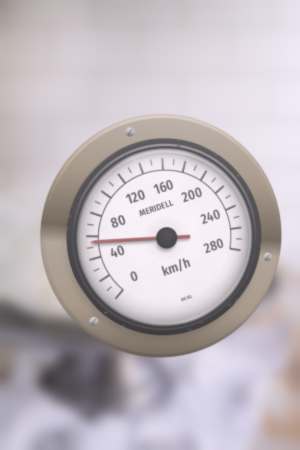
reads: 55
